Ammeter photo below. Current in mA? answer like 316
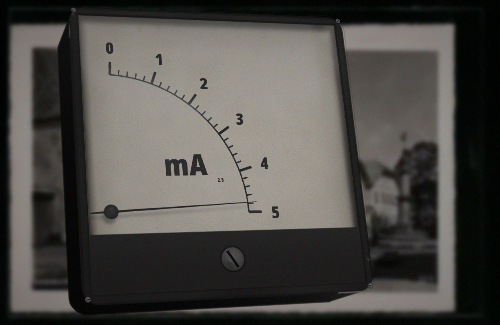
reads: 4.8
